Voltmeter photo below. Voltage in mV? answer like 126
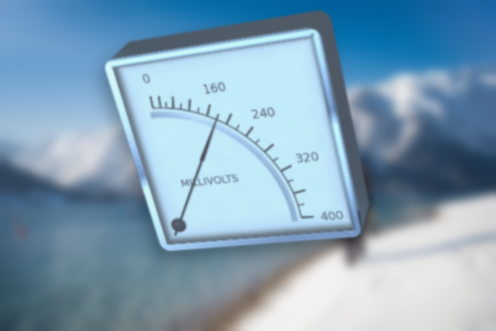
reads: 180
